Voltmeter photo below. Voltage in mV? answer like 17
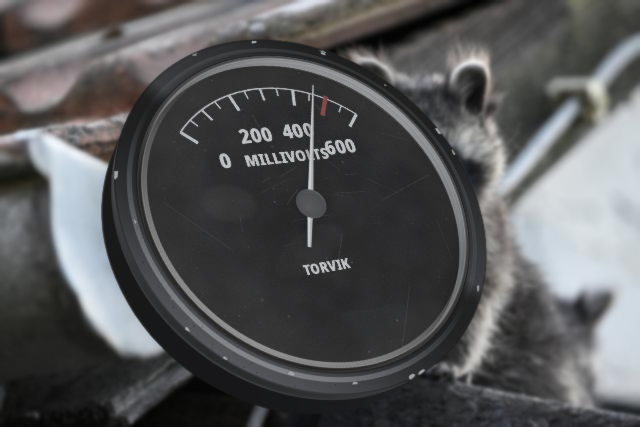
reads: 450
